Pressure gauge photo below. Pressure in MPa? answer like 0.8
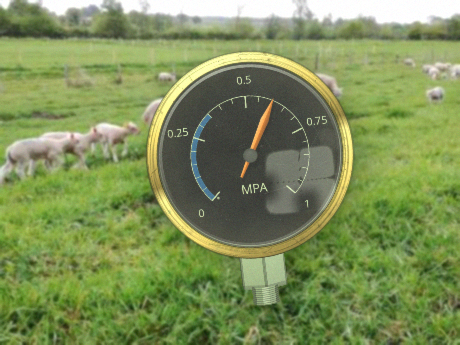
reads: 0.6
